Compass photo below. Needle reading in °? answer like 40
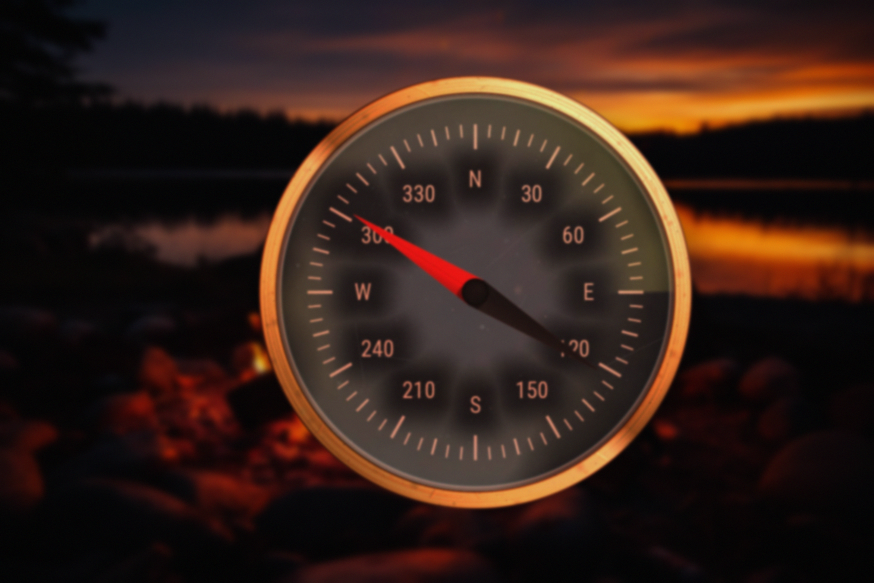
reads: 302.5
